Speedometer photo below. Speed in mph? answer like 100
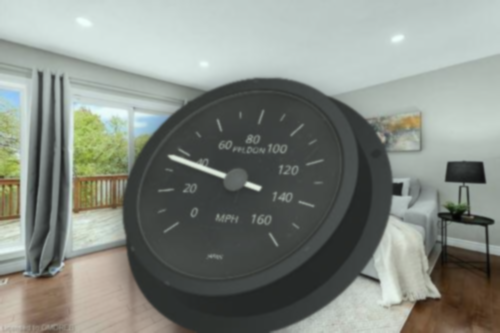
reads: 35
